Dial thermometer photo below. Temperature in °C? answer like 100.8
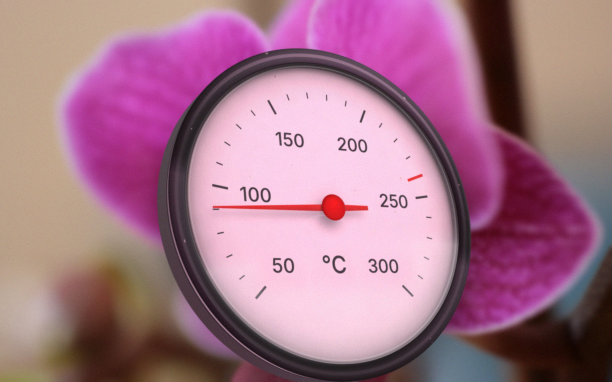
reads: 90
